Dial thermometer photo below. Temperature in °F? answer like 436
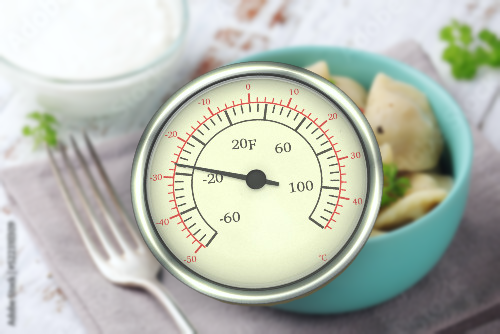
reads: -16
